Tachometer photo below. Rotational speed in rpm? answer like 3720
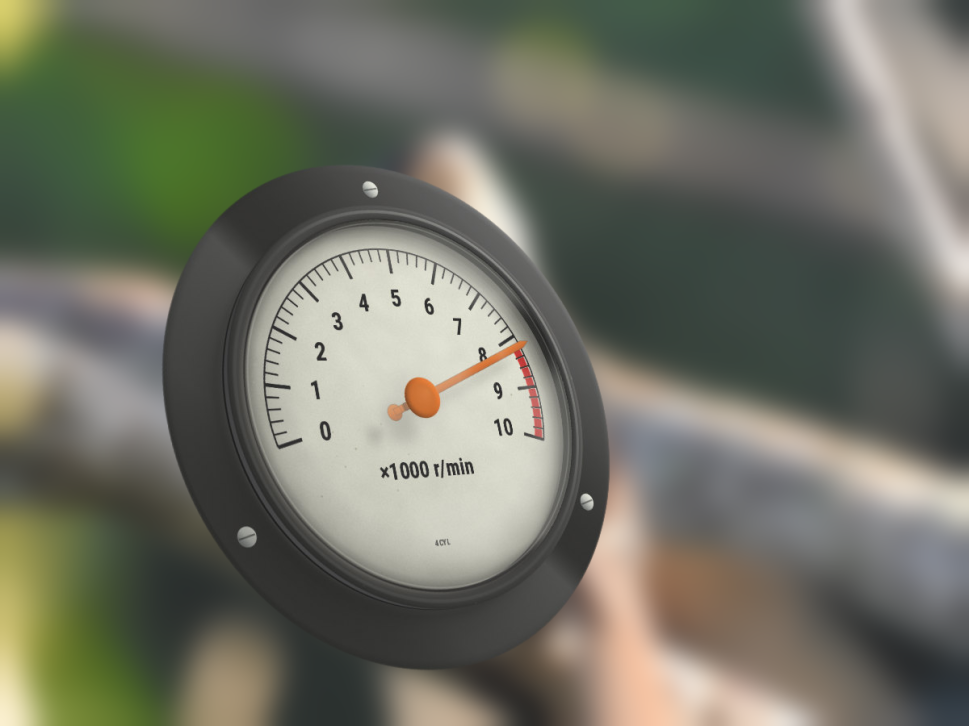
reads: 8200
